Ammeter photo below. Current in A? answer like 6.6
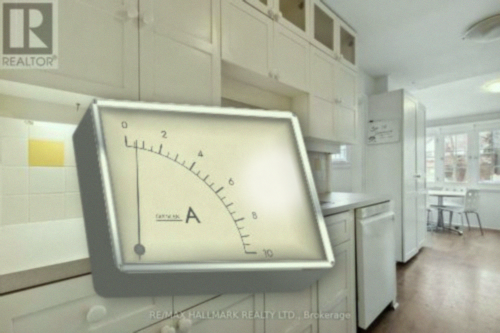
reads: 0.5
